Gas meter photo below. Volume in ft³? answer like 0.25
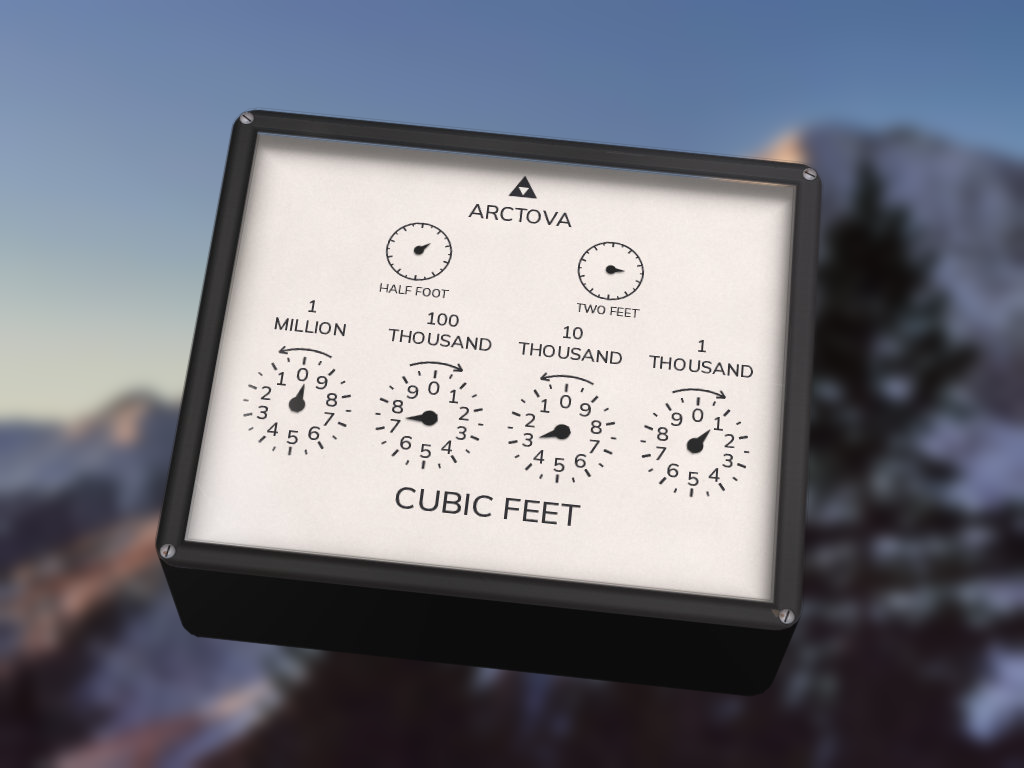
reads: 973100
